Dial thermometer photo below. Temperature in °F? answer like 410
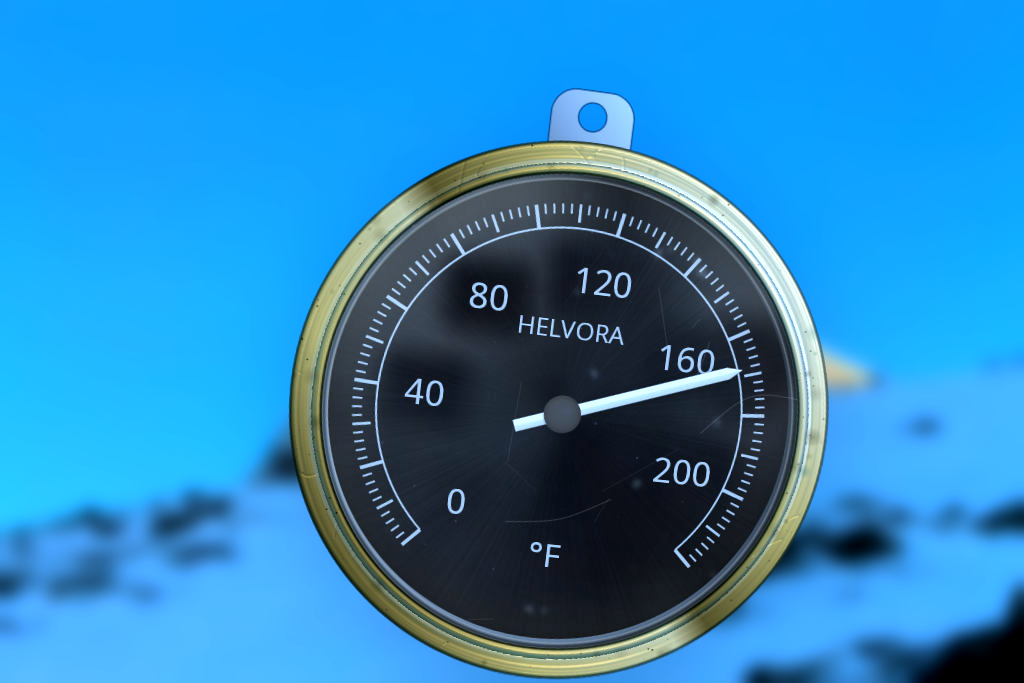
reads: 168
